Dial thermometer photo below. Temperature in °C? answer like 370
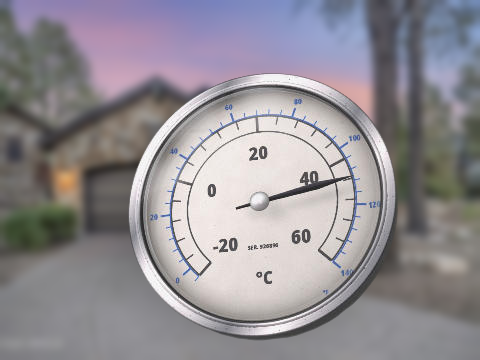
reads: 44
